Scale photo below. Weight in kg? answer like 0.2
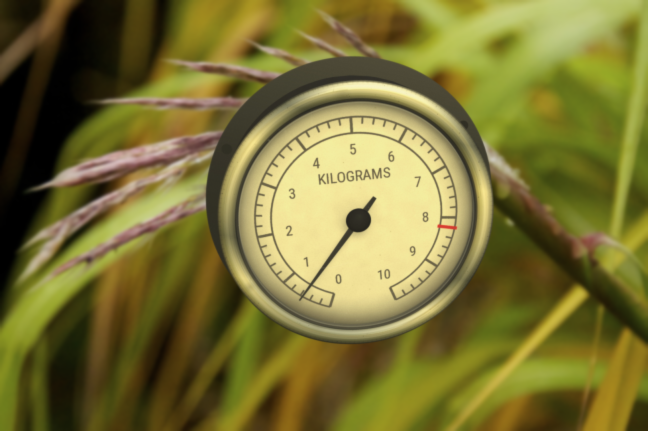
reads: 0.6
